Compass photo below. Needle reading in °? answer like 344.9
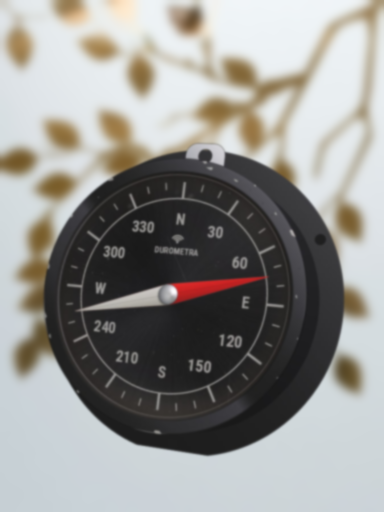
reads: 75
